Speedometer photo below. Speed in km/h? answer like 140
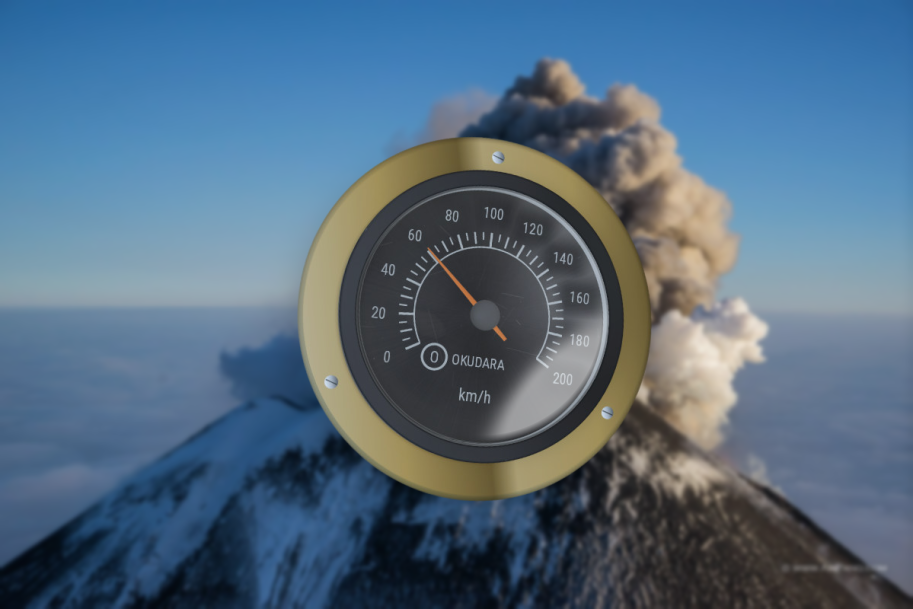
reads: 60
